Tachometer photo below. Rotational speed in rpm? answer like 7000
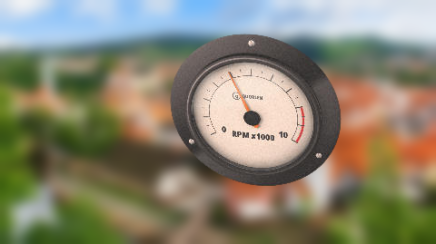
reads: 4000
